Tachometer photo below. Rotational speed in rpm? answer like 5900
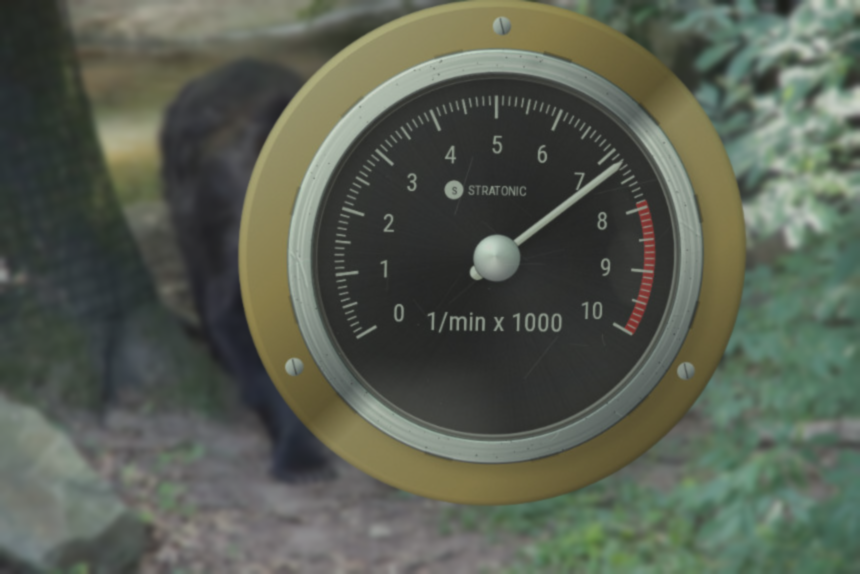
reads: 7200
